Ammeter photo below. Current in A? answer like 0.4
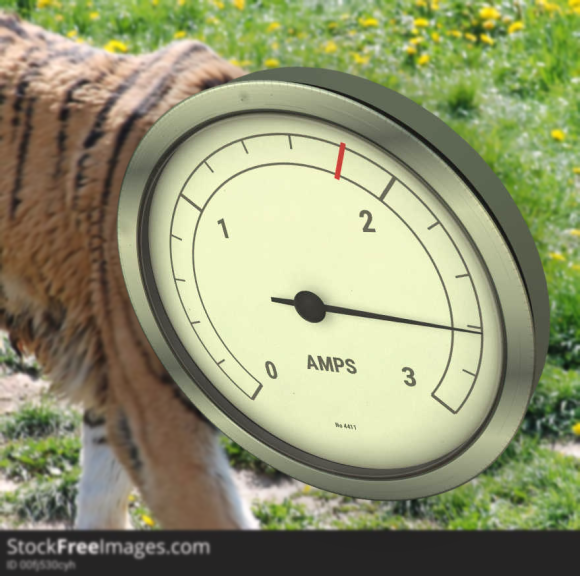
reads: 2.6
